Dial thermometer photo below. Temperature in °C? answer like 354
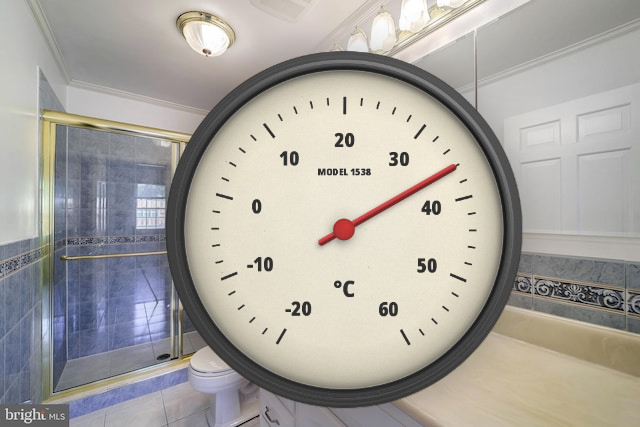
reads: 36
